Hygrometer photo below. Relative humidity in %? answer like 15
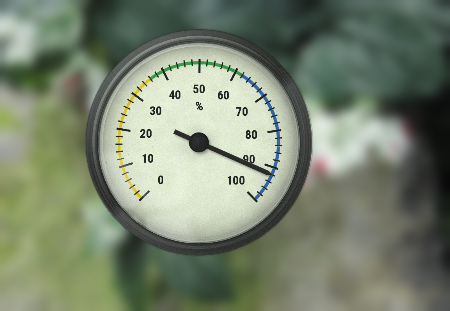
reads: 92
